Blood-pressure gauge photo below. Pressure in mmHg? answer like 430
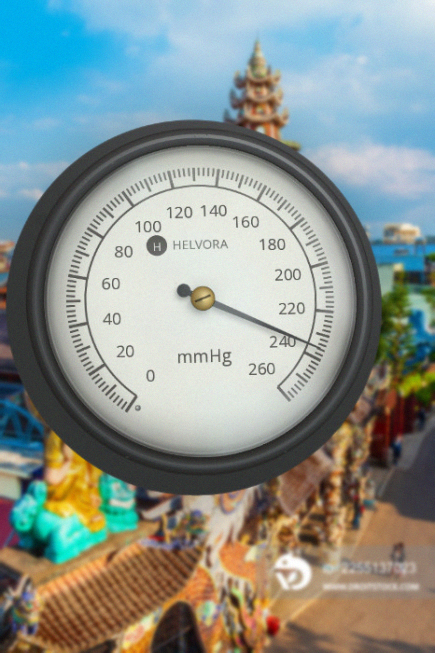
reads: 236
